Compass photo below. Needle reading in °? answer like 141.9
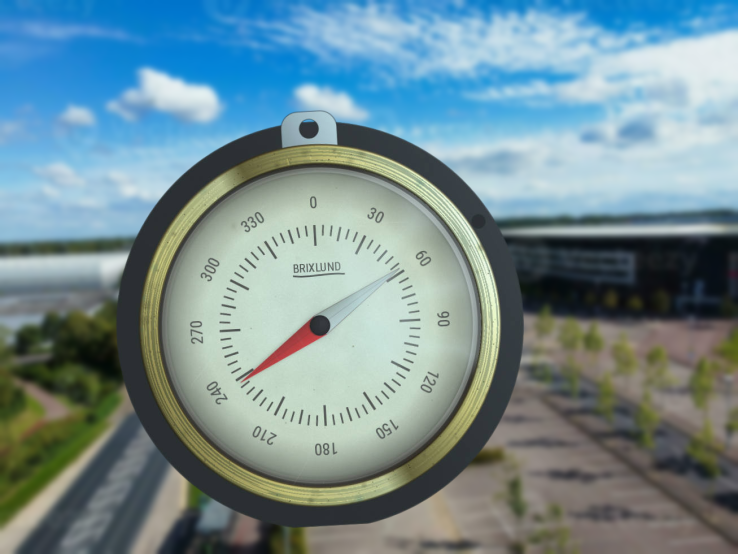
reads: 237.5
